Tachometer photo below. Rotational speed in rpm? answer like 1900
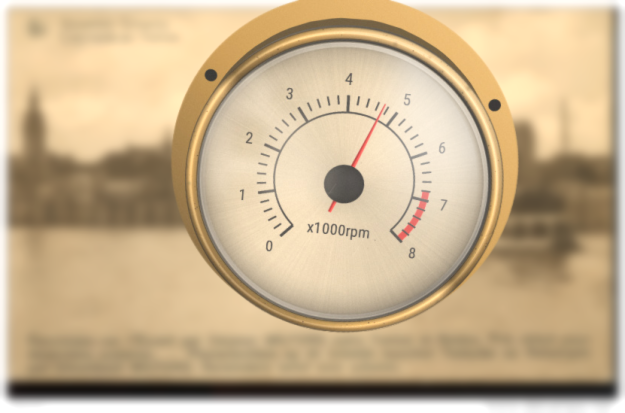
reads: 4700
